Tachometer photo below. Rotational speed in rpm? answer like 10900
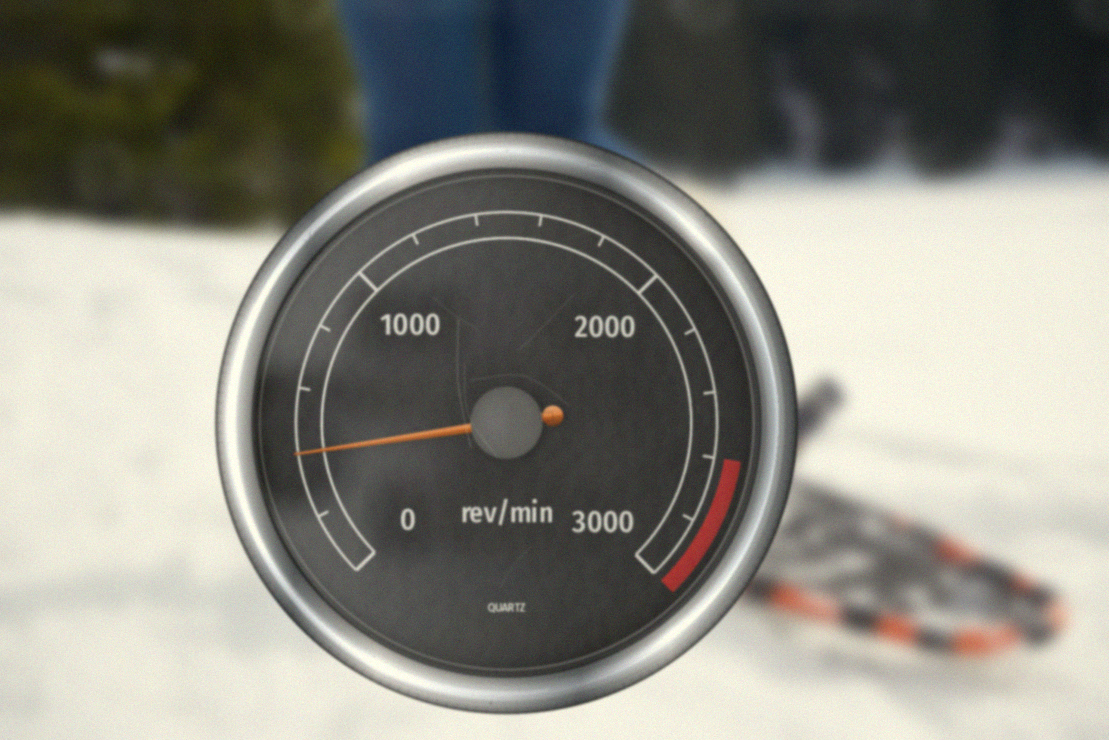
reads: 400
